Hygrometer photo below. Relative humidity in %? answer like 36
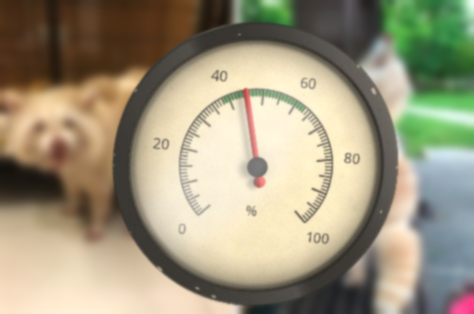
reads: 45
